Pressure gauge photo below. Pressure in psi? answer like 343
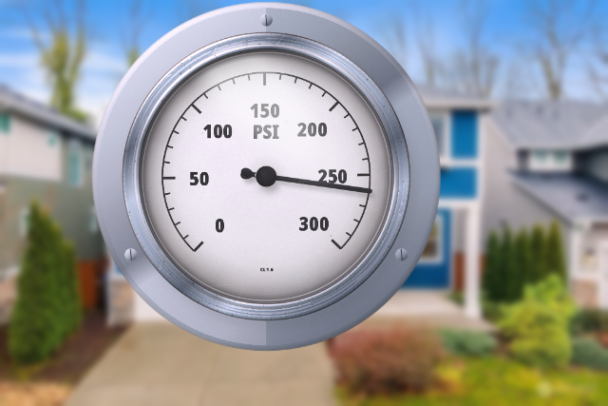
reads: 260
